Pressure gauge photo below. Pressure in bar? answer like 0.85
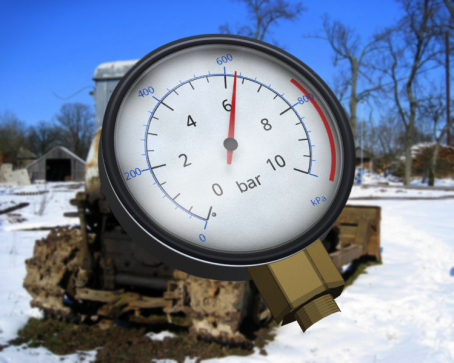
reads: 6.25
